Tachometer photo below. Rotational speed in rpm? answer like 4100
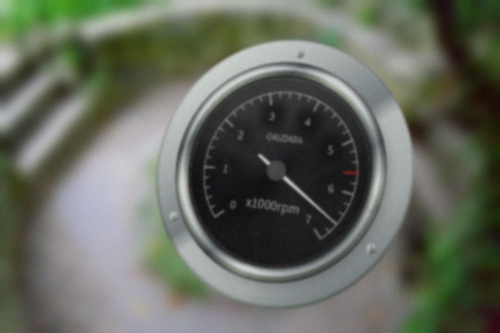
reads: 6600
